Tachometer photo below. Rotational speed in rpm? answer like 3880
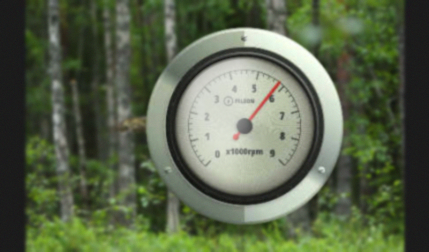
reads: 5800
